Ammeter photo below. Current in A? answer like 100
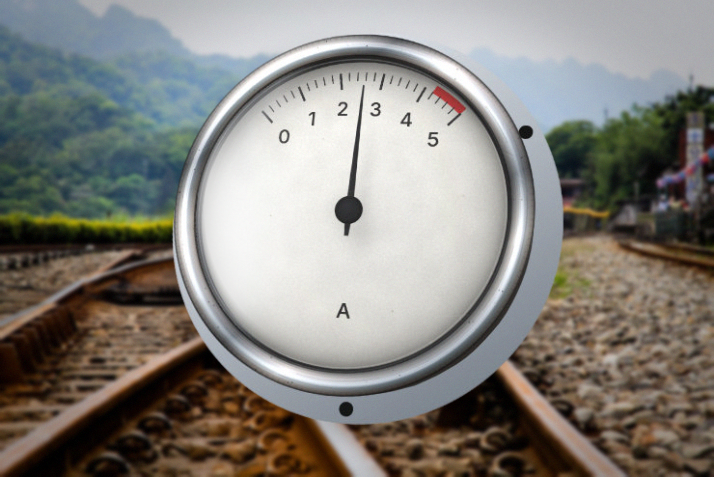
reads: 2.6
